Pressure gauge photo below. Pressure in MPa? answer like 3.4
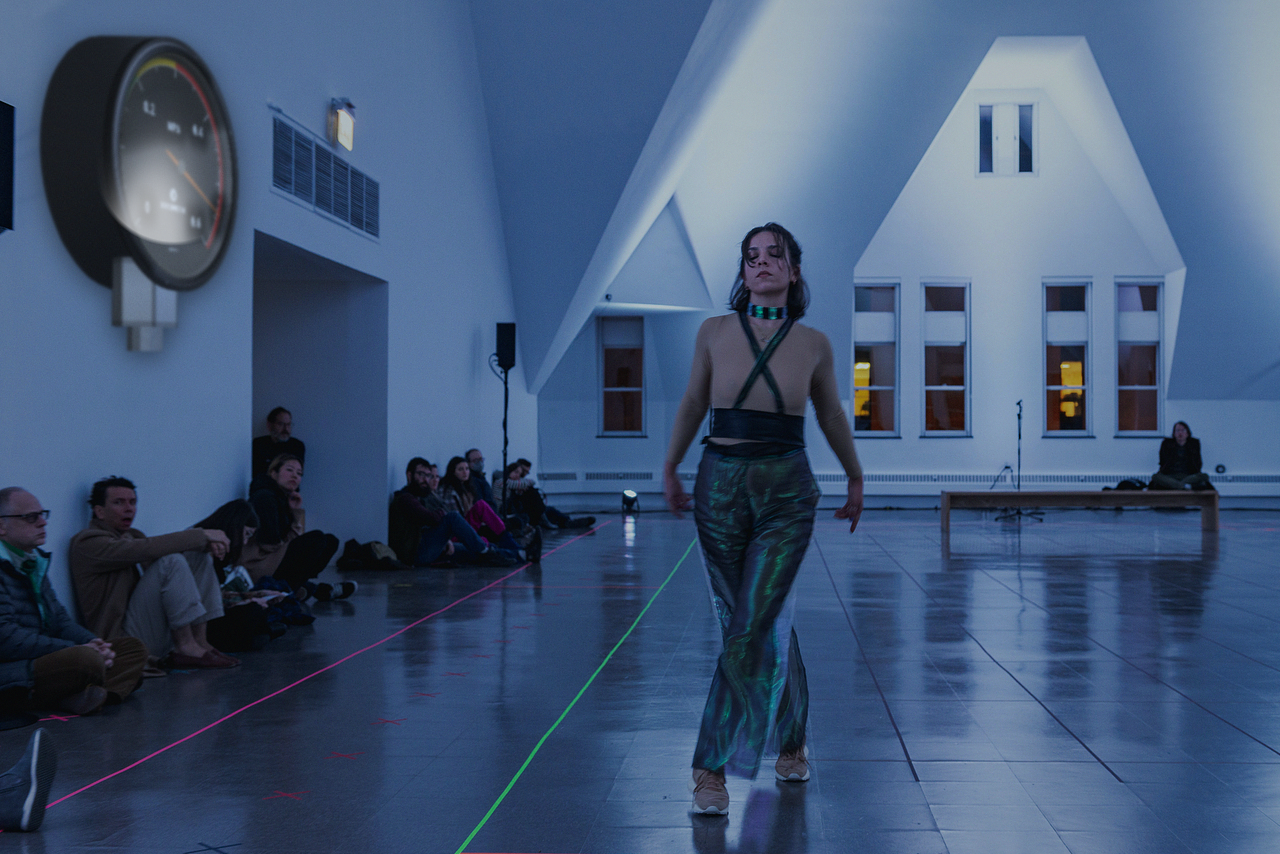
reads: 0.55
